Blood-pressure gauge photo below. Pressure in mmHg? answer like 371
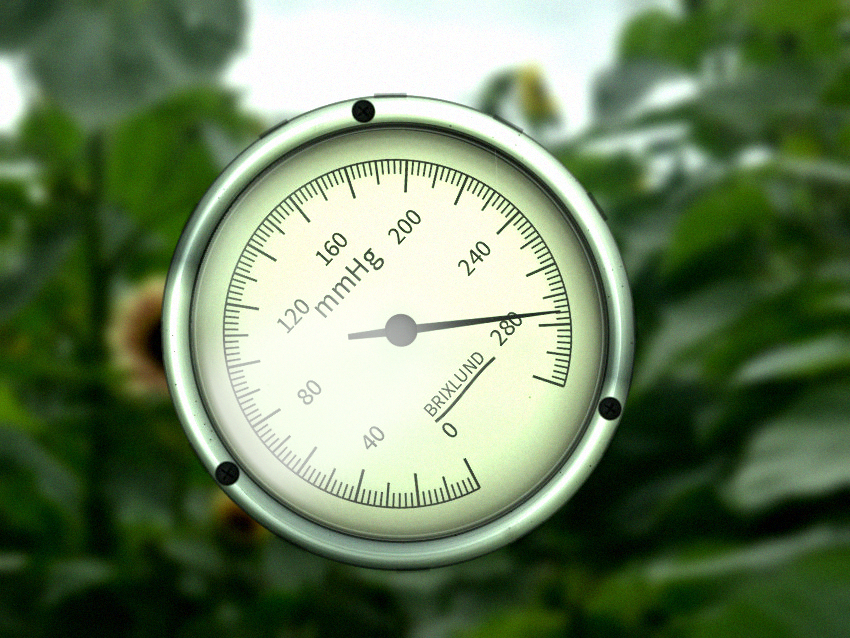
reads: 276
